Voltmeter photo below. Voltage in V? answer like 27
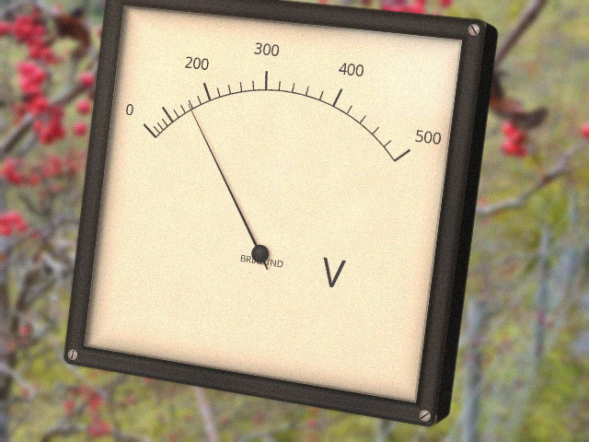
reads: 160
